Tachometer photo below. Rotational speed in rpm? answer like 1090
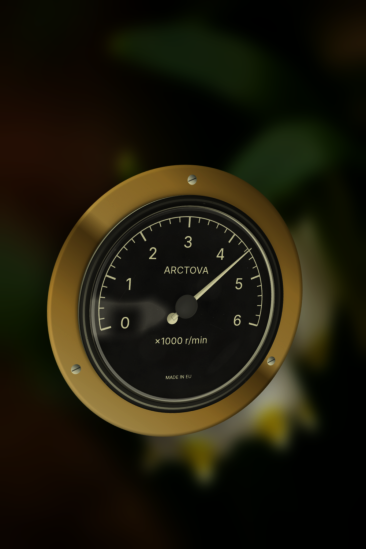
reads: 4400
